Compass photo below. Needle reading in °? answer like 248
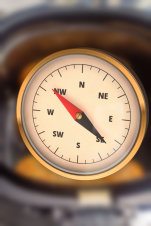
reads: 310
